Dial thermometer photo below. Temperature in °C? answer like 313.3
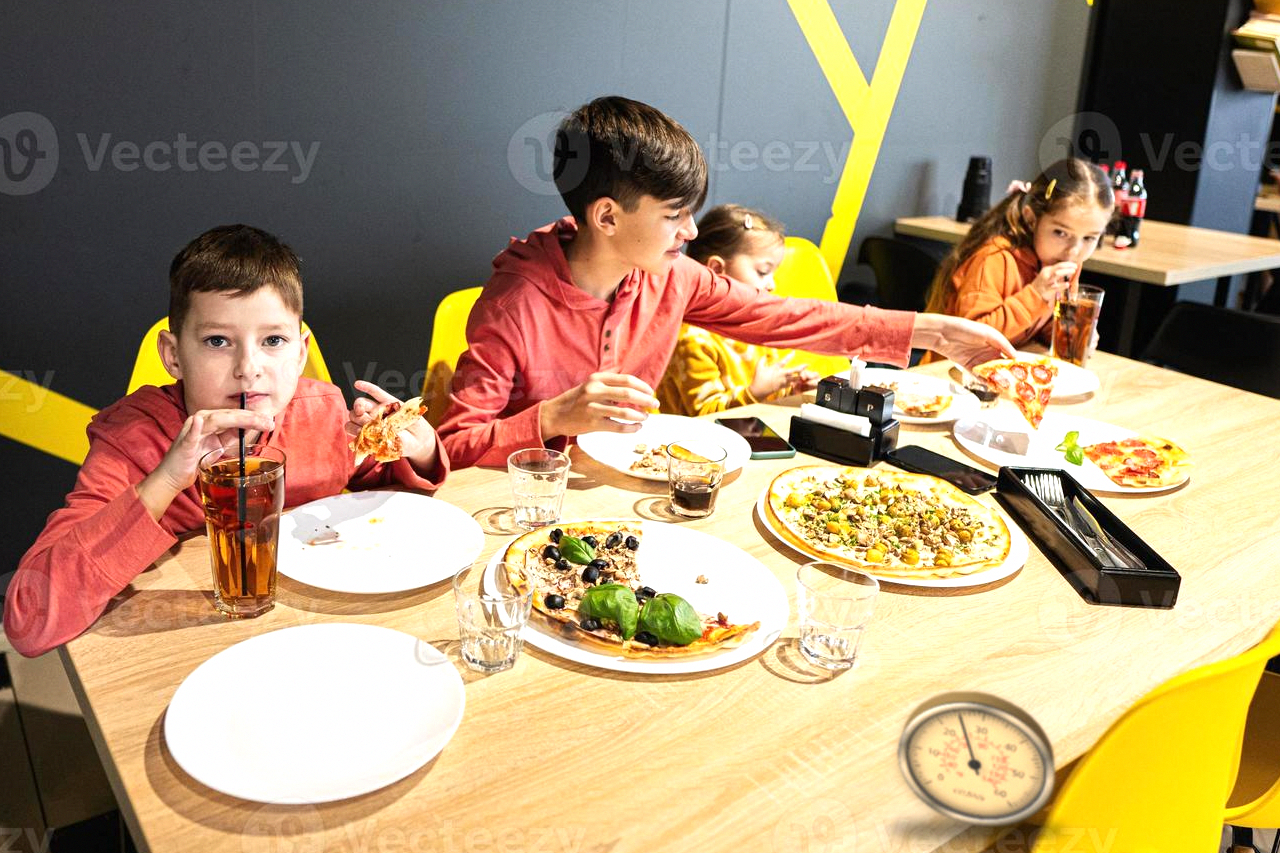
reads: 25
